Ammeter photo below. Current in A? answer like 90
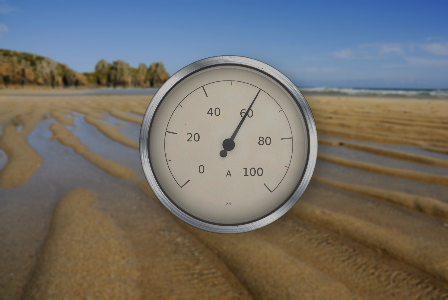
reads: 60
